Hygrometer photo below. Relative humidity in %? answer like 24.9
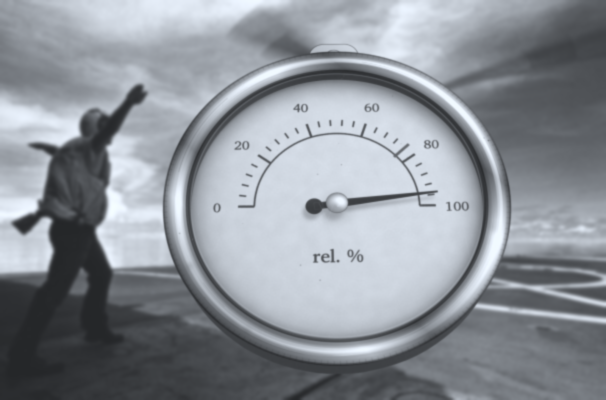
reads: 96
